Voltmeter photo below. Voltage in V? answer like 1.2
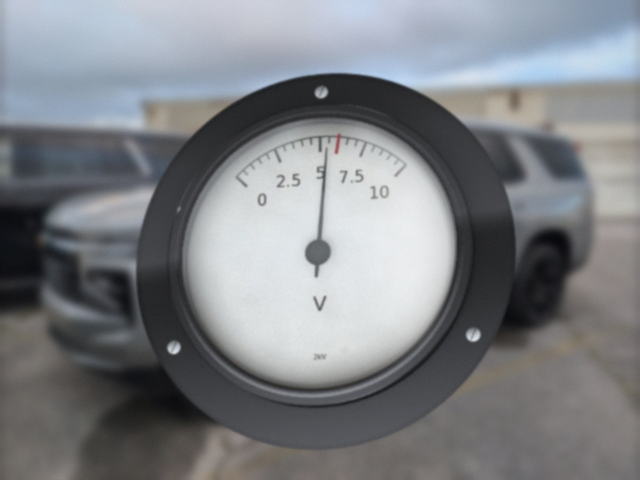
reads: 5.5
